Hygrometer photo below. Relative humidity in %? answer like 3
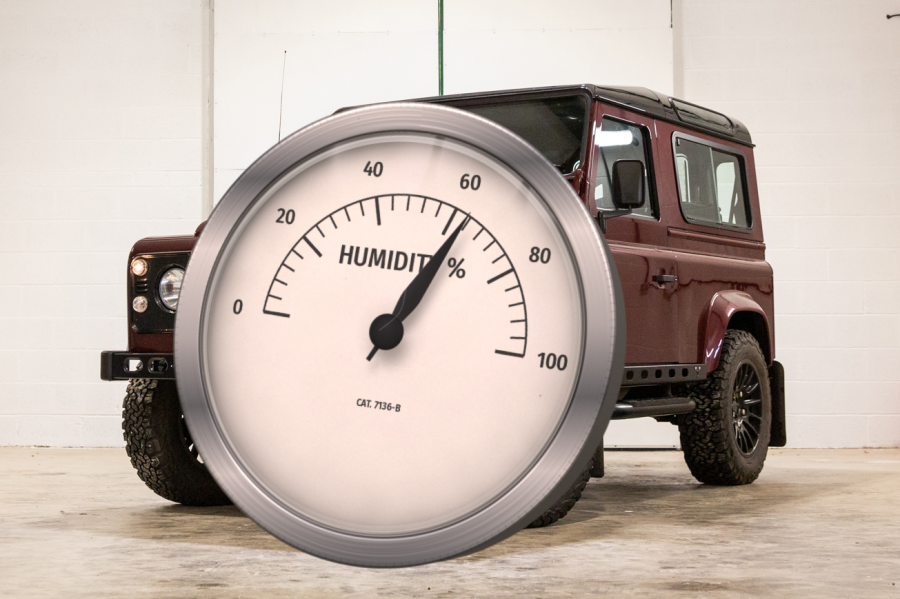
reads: 64
